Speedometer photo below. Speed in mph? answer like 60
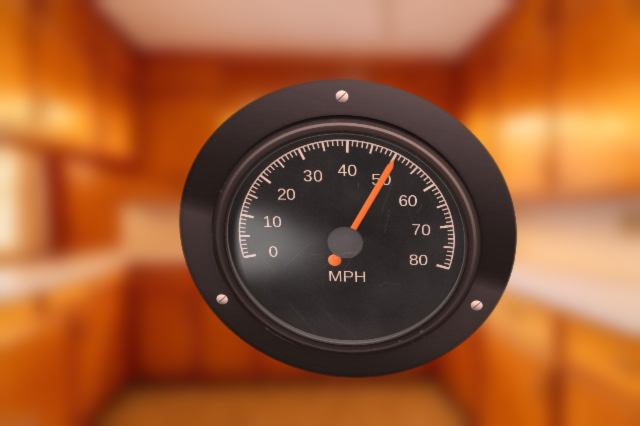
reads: 50
